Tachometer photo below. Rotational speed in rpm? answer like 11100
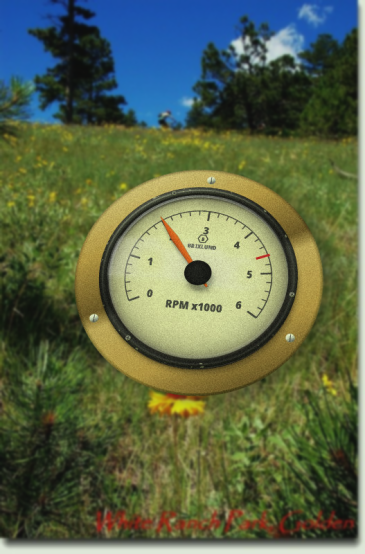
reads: 2000
